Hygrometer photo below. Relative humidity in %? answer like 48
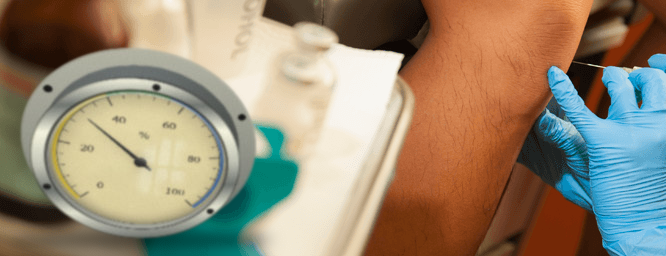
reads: 32
